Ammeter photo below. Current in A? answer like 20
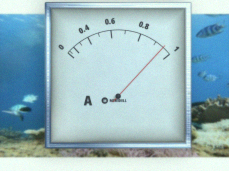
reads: 0.95
